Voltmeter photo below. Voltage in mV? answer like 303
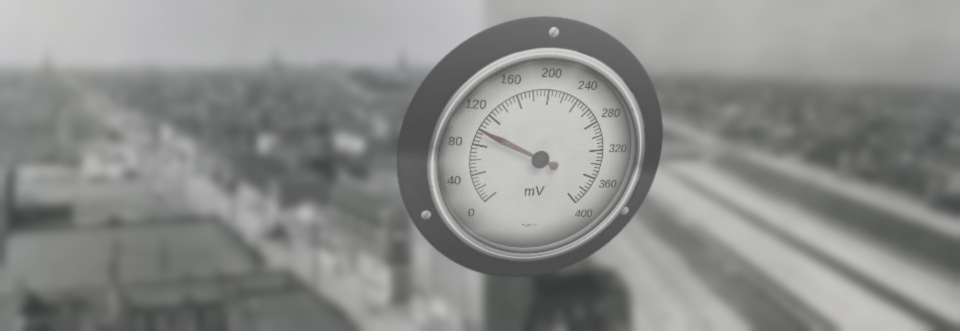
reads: 100
